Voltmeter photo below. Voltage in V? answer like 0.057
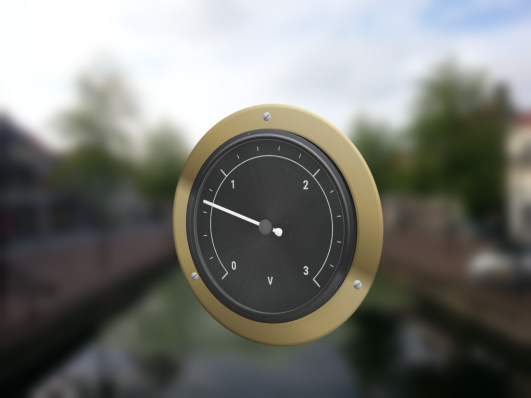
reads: 0.7
